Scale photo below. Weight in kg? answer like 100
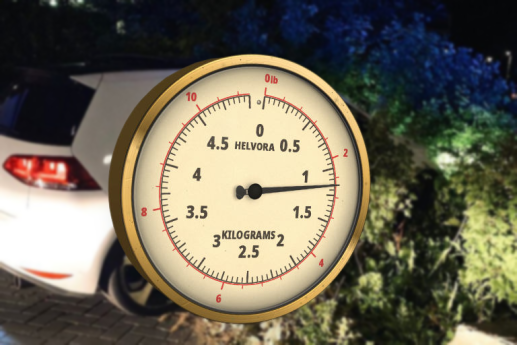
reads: 1.15
